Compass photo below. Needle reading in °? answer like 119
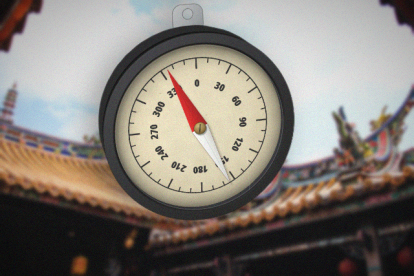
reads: 335
